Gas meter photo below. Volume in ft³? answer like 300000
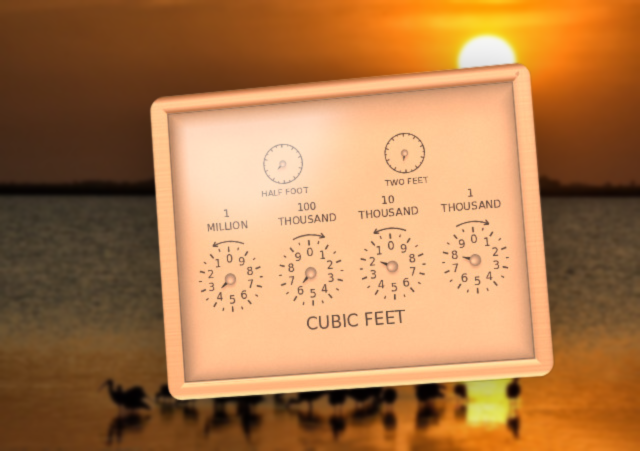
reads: 361800
